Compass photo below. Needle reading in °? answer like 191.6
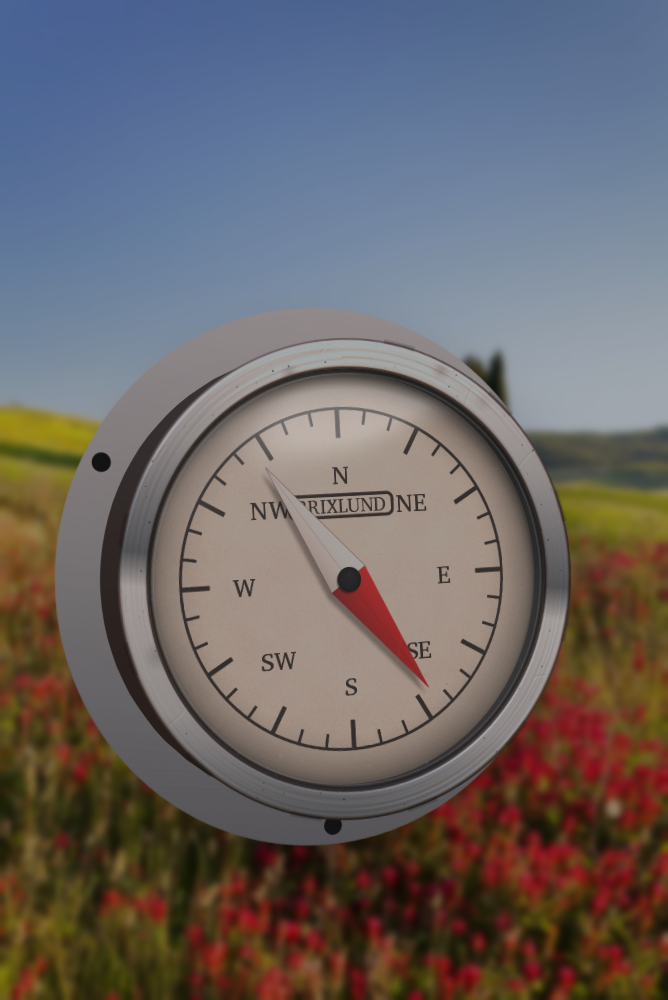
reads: 145
